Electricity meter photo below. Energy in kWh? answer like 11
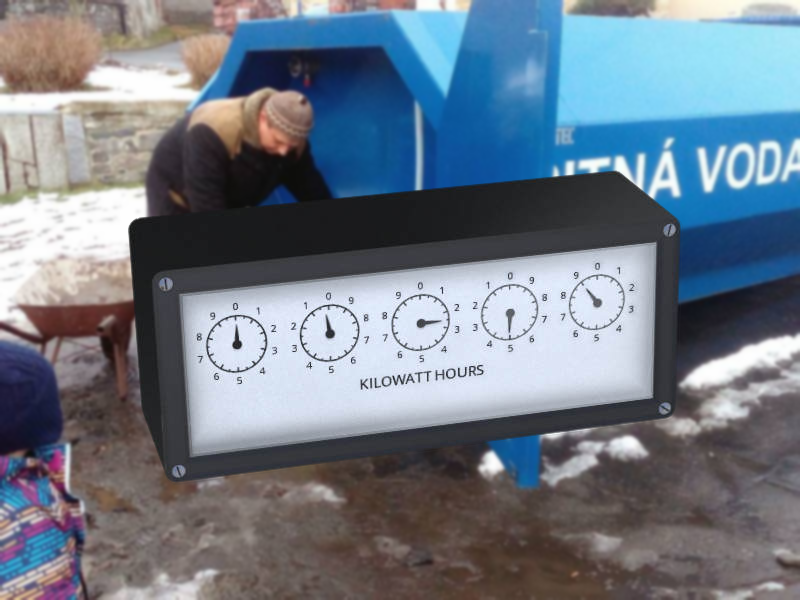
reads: 249
